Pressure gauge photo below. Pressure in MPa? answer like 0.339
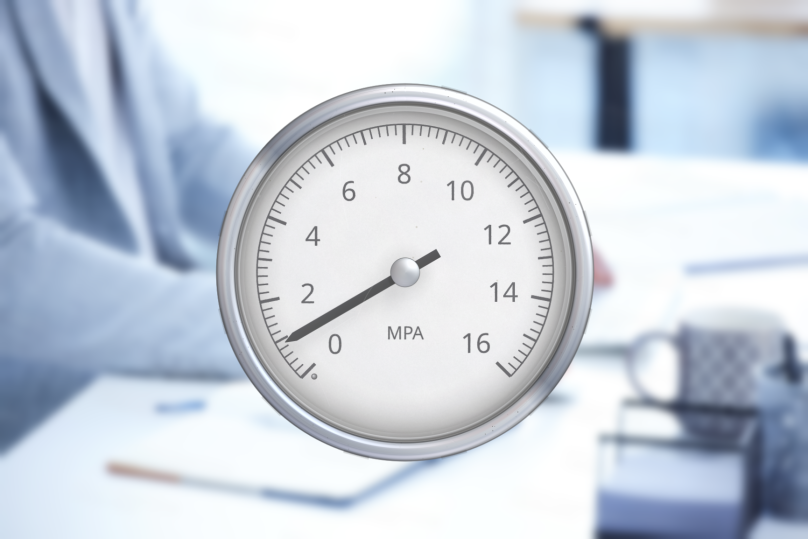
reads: 0.9
